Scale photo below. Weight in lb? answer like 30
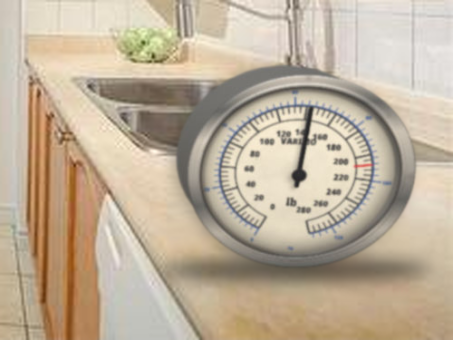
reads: 140
